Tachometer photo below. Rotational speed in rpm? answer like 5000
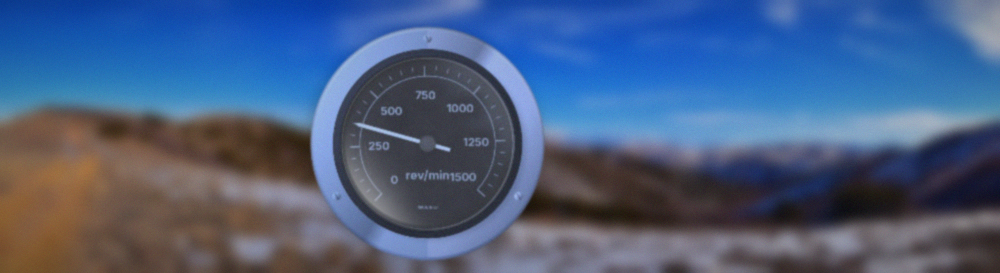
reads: 350
